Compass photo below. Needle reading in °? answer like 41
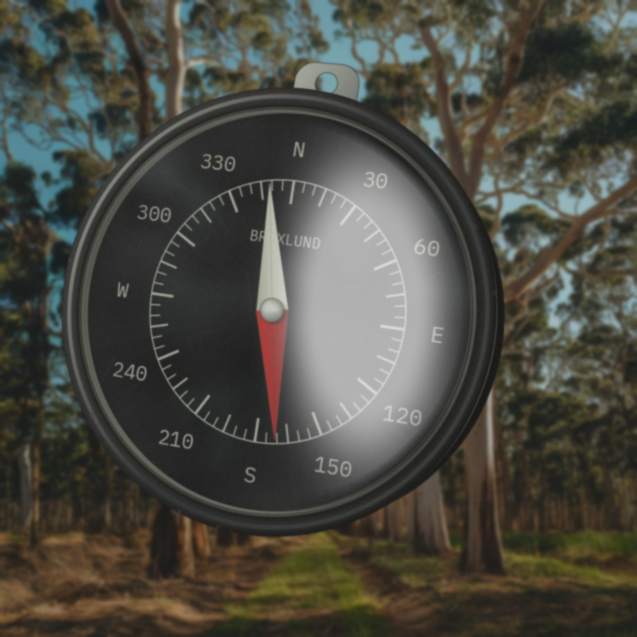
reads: 170
